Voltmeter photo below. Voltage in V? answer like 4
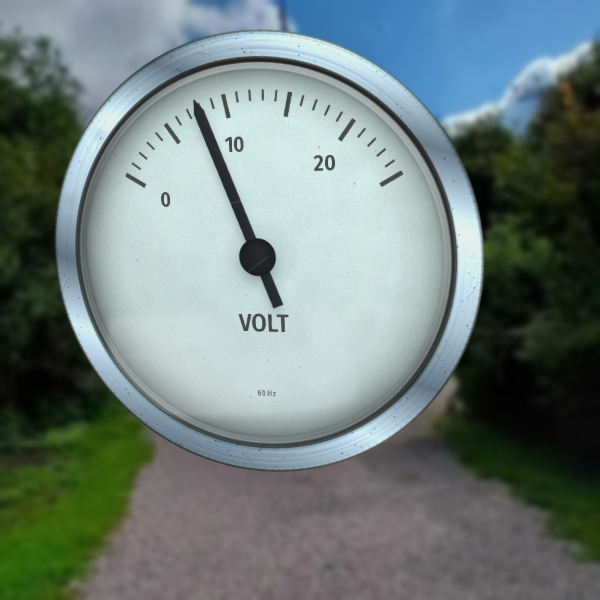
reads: 8
